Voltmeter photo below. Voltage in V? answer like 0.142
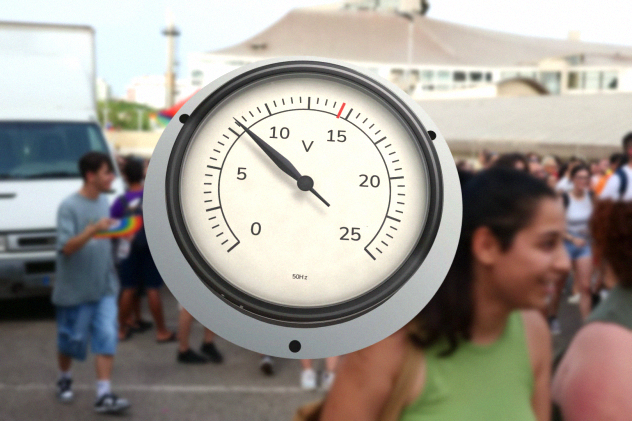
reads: 8
